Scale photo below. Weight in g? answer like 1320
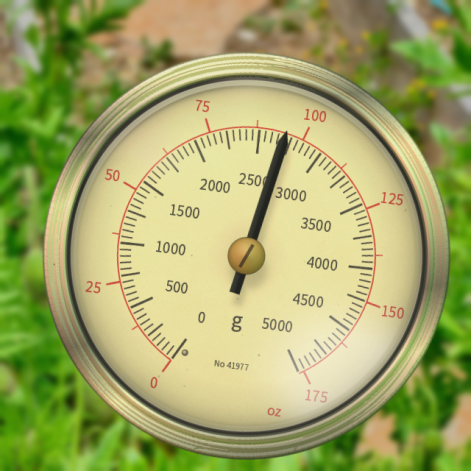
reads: 2700
